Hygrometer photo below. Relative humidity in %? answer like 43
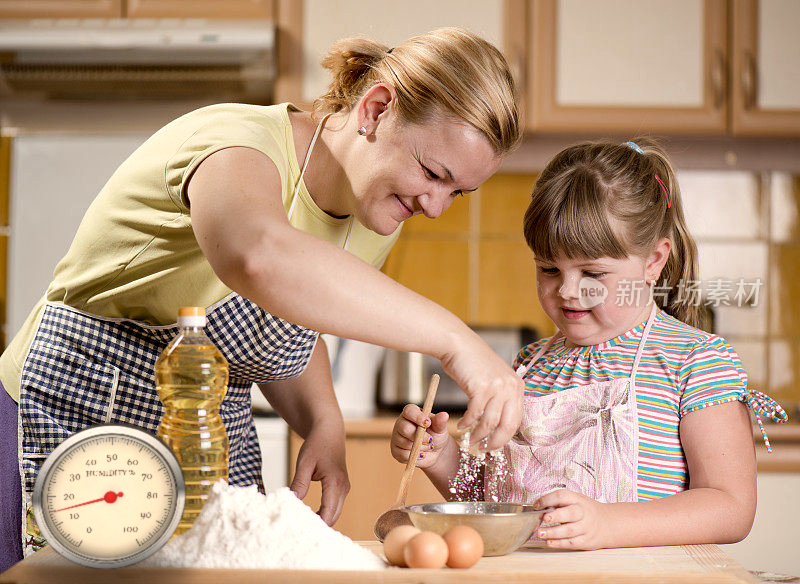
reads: 15
